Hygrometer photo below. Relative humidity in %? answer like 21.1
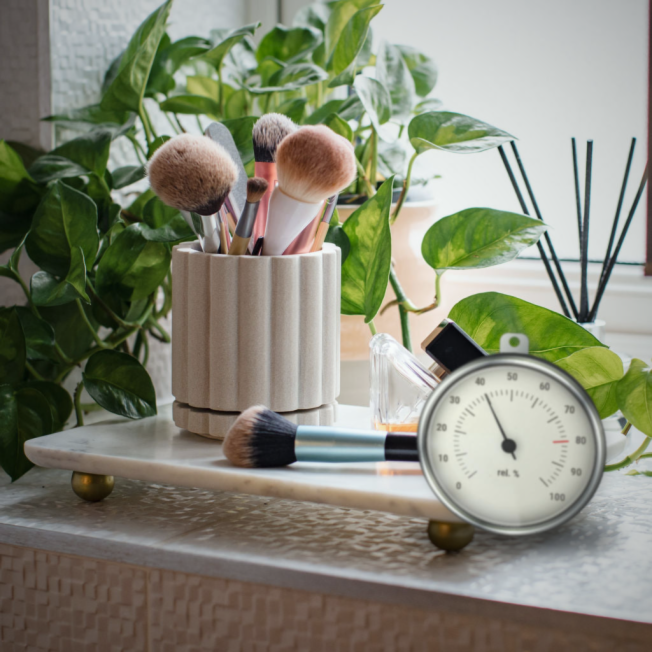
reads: 40
